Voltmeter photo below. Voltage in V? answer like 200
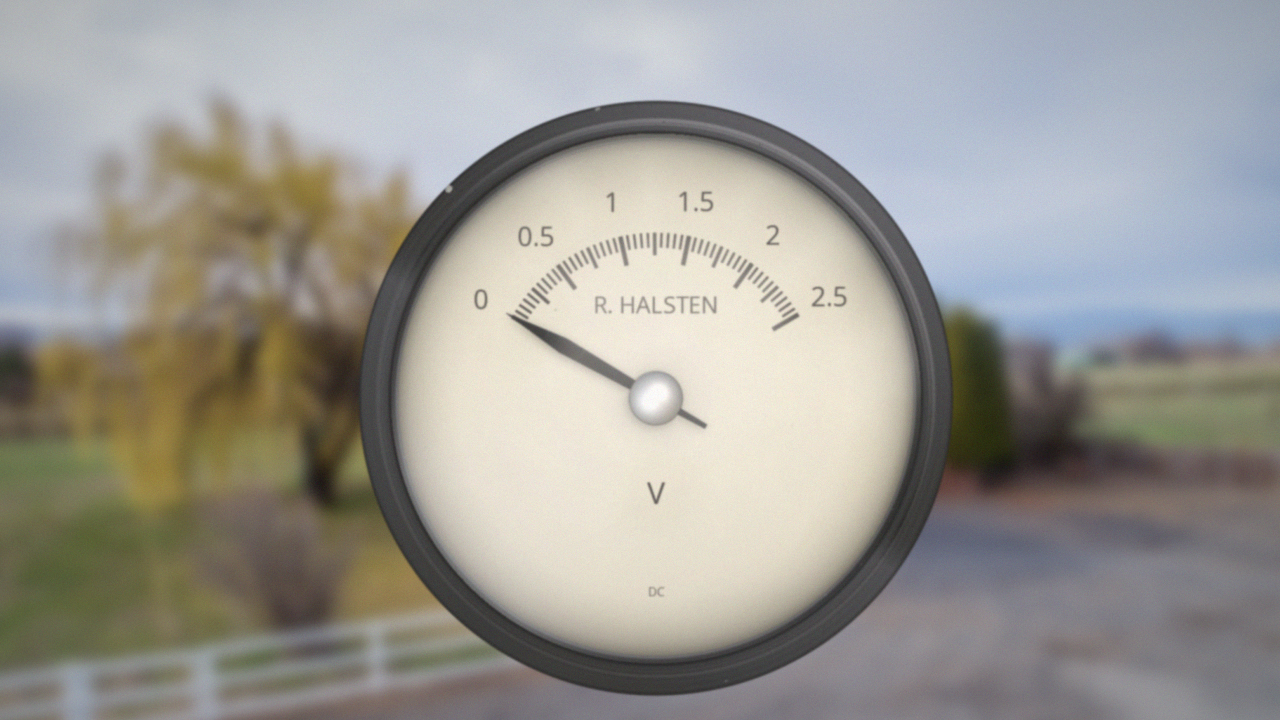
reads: 0
